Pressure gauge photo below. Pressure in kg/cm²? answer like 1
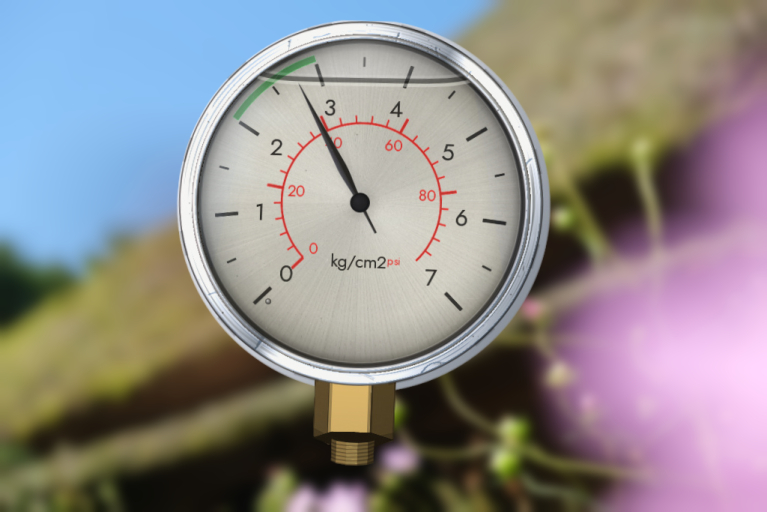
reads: 2.75
